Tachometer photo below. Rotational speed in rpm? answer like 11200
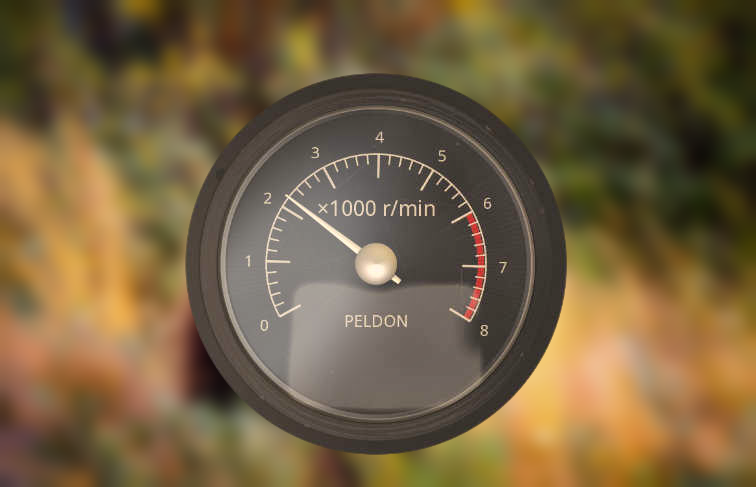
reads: 2200
